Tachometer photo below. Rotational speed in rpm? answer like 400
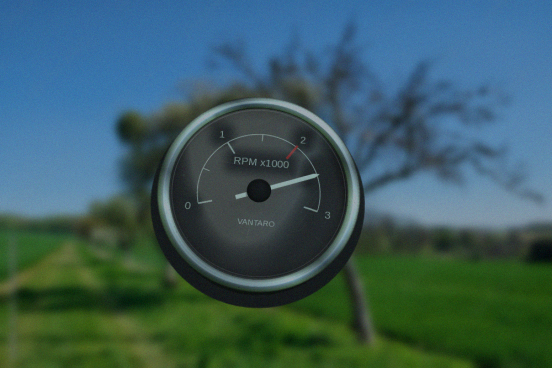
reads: 2500
